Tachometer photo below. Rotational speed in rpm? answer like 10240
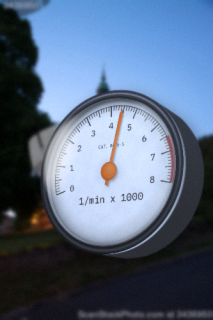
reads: 4500
